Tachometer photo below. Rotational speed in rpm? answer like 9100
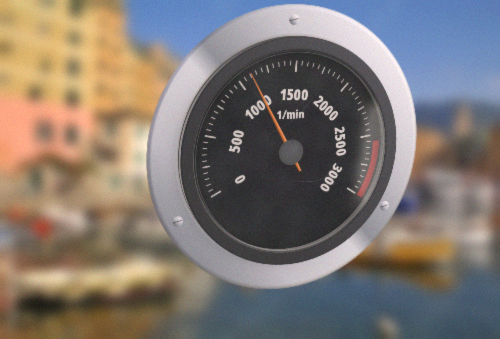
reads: 1100
